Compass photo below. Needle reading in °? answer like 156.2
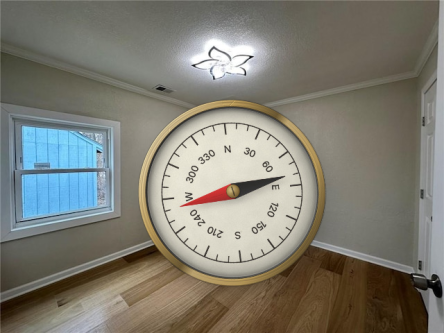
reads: 260
